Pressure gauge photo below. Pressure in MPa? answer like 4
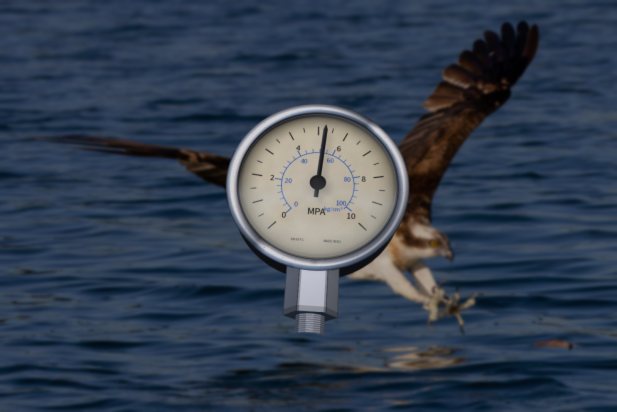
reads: 5.25
